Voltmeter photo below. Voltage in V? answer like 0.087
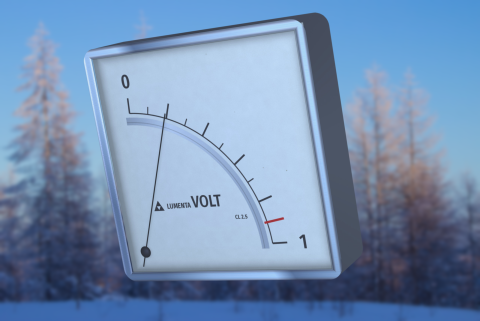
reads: 0.2
